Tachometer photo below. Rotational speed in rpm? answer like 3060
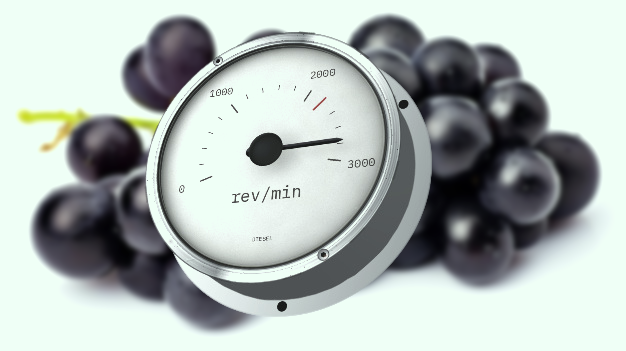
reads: 2800
